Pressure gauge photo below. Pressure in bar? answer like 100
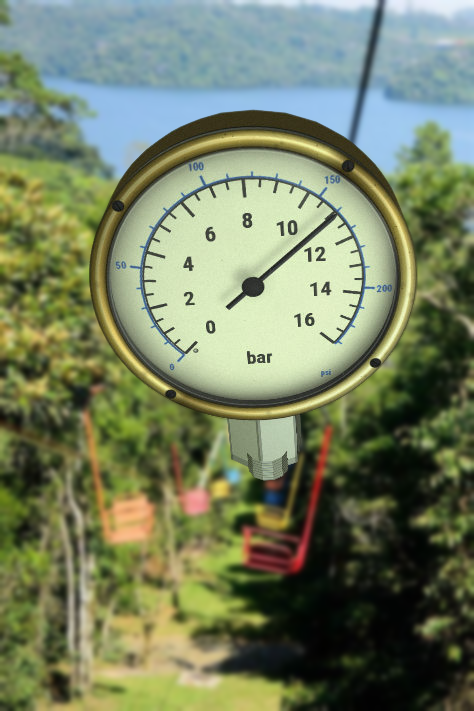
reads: 11
